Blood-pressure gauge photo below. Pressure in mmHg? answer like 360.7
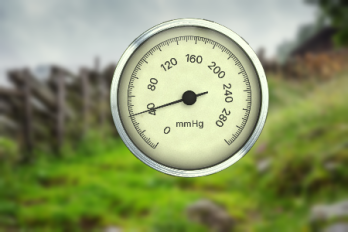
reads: 40
